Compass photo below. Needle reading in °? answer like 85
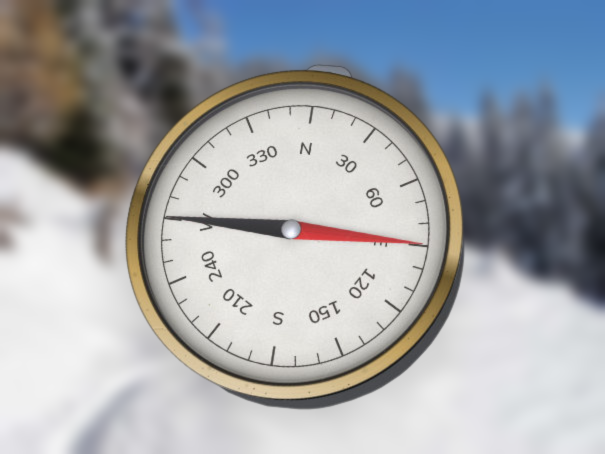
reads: 90
